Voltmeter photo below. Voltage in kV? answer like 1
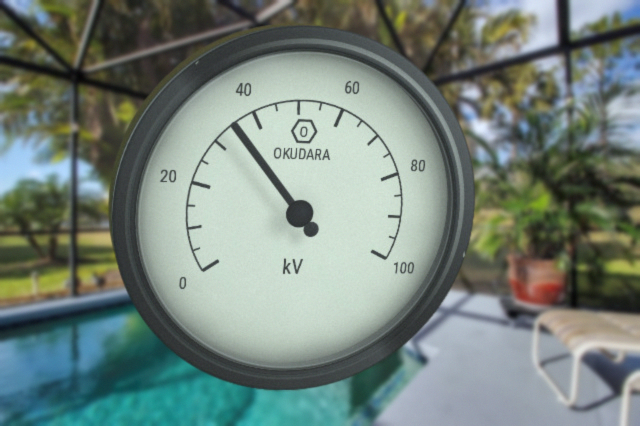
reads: 35
